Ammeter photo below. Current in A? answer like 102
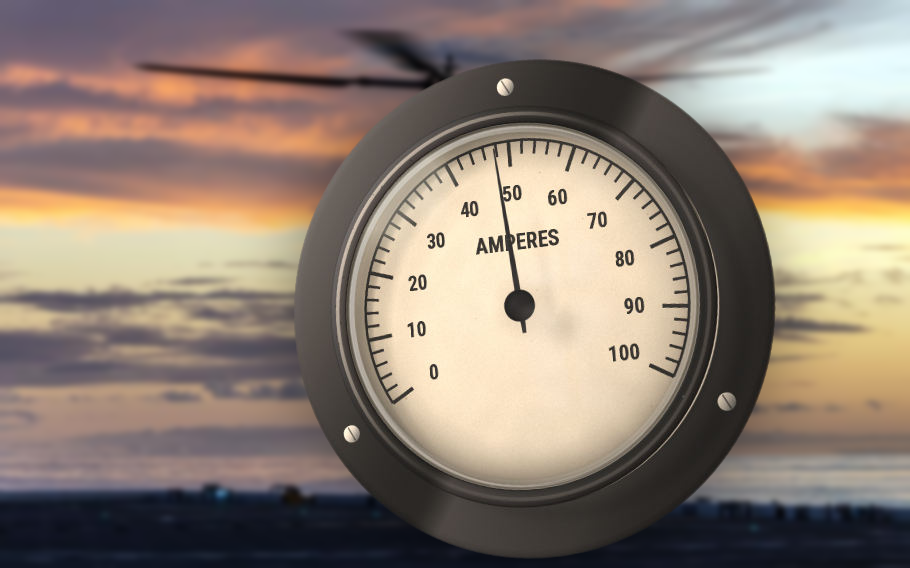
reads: 48
